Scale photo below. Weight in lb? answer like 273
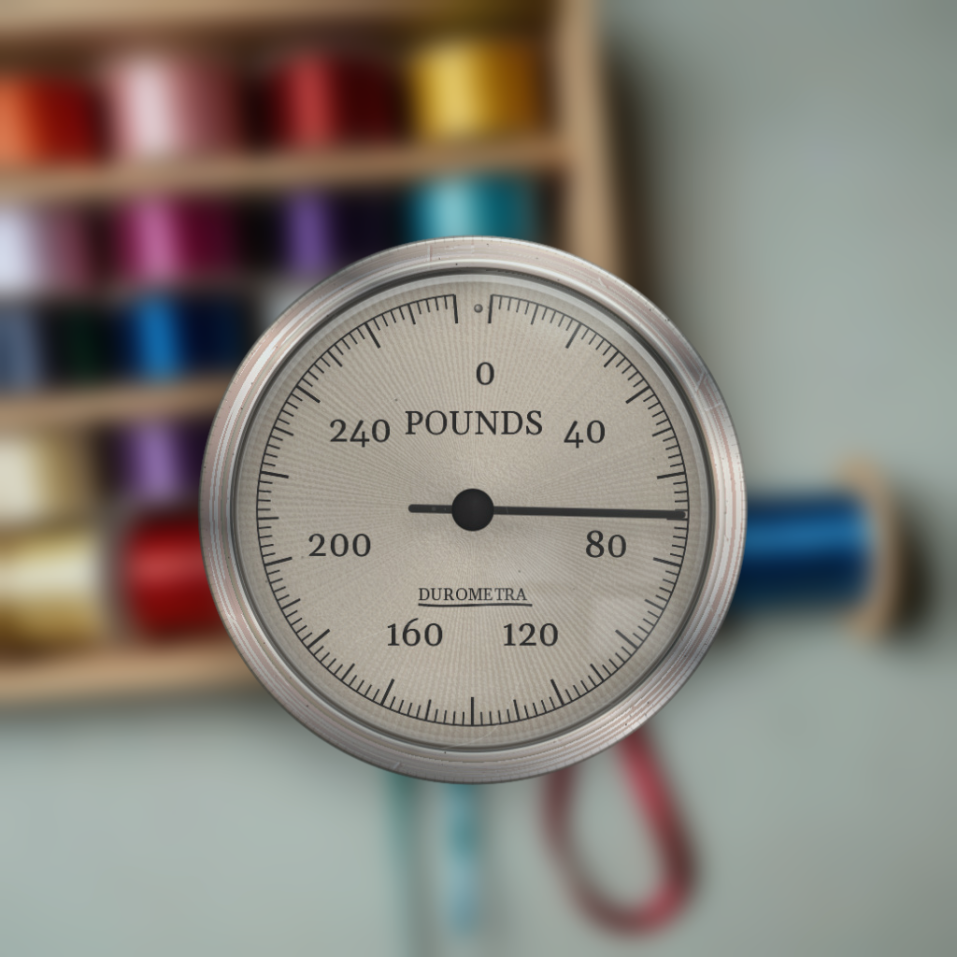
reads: 69
